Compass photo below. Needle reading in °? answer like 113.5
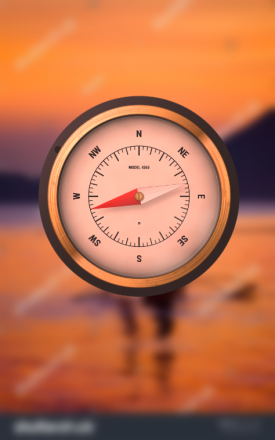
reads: 255
